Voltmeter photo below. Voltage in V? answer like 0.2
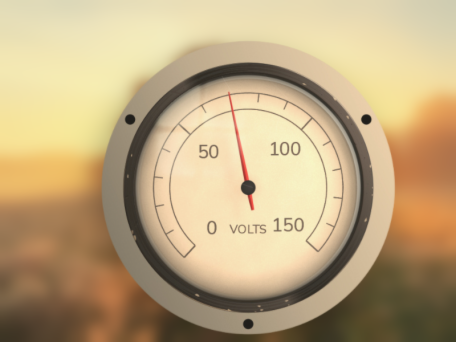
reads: 70
